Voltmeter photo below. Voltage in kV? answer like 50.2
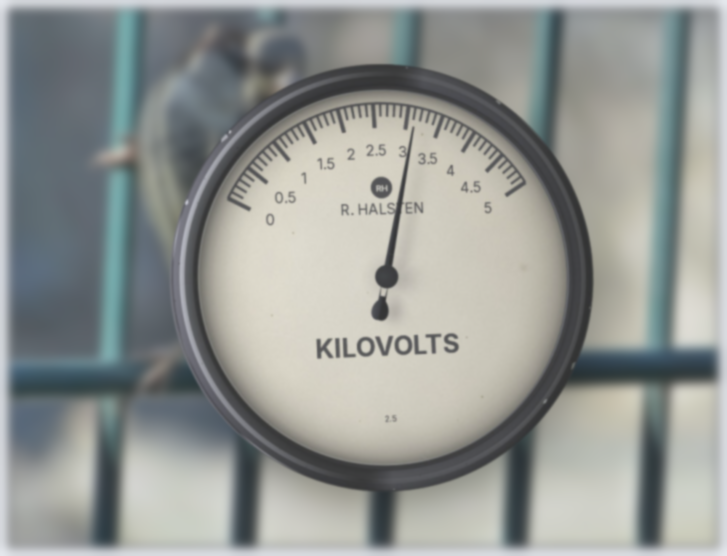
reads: 3.1
